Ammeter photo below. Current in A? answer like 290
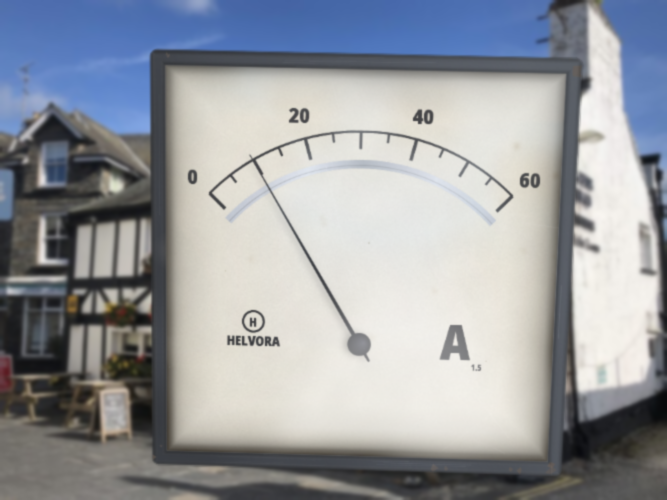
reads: 10
